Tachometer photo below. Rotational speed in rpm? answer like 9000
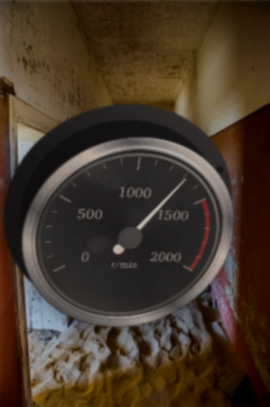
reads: 1300
